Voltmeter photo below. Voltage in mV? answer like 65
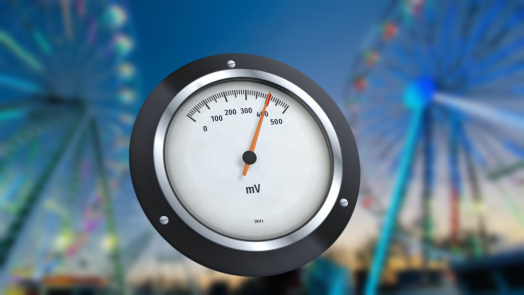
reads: 400
